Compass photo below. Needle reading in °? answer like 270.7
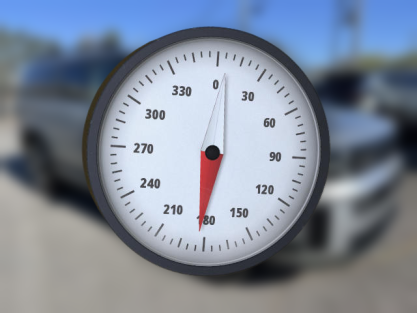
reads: 185
